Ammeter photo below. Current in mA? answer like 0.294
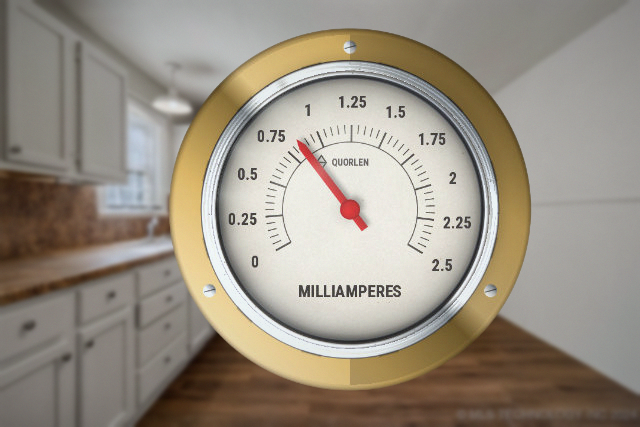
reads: 0.85
